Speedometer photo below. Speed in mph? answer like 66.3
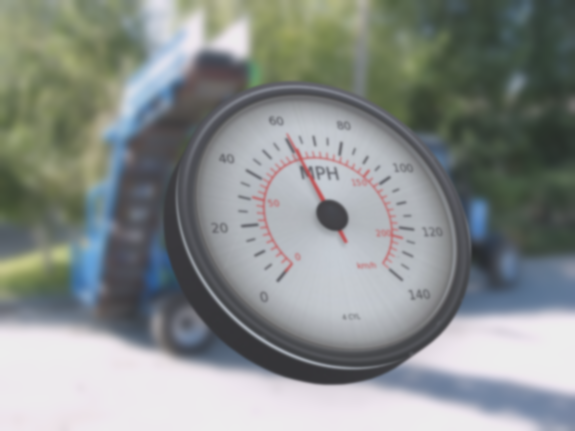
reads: 60
